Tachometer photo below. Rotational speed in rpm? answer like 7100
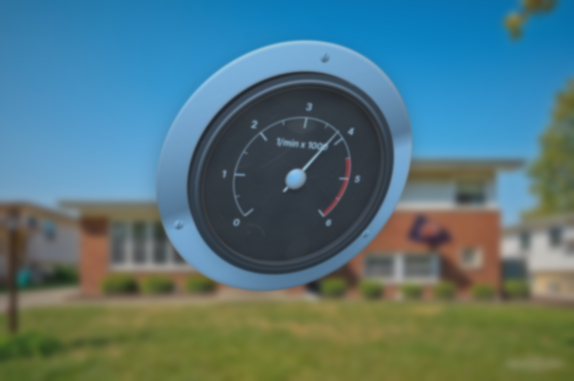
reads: 3750
